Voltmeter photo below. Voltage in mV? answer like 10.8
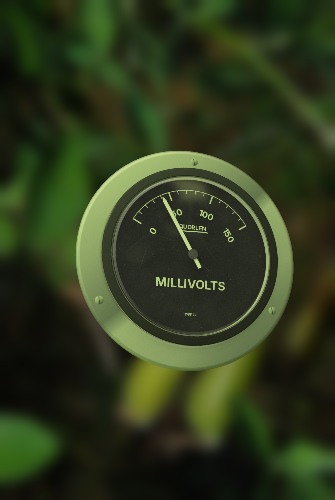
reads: 40
